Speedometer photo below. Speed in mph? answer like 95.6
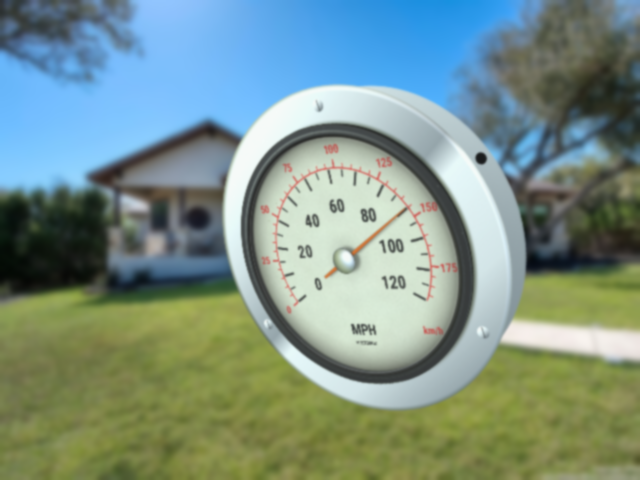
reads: 90
